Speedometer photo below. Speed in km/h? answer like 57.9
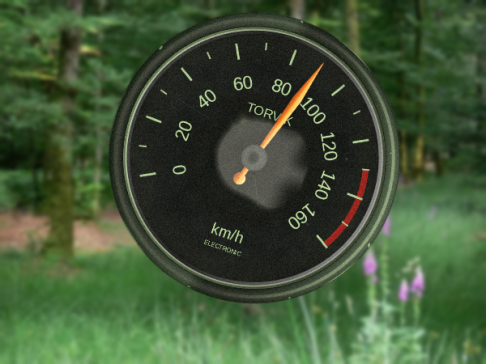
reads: 90
